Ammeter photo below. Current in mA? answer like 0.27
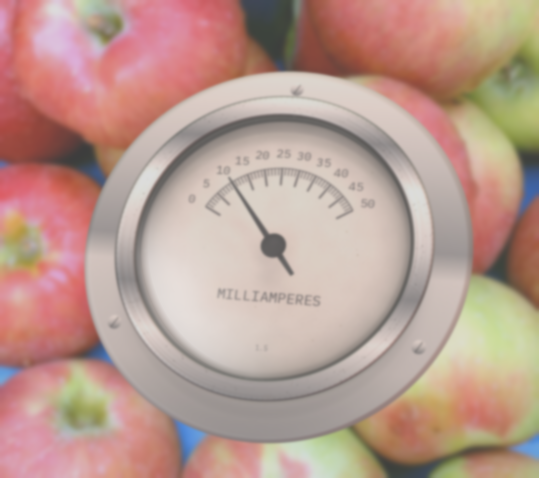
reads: 10
